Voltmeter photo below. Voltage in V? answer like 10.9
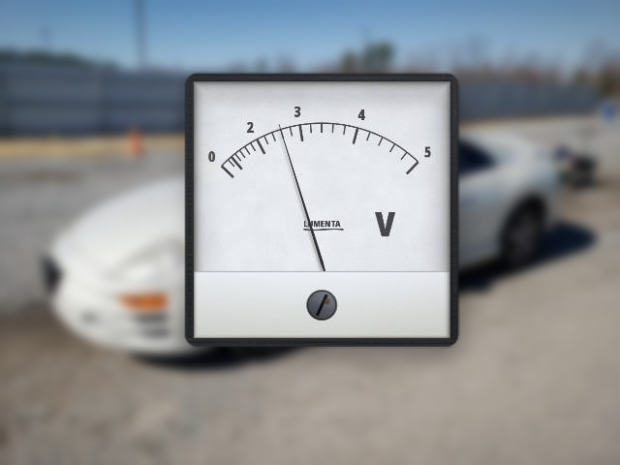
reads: 2.6
